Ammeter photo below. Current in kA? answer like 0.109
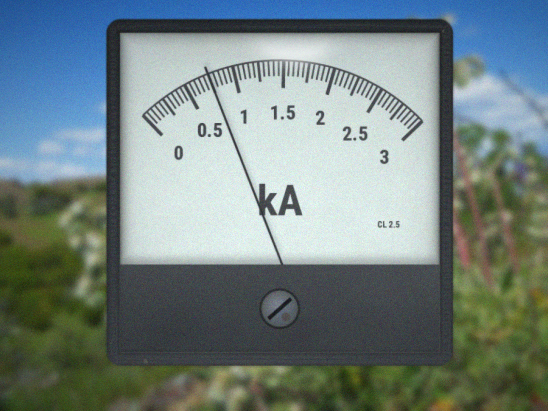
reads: 0.75
